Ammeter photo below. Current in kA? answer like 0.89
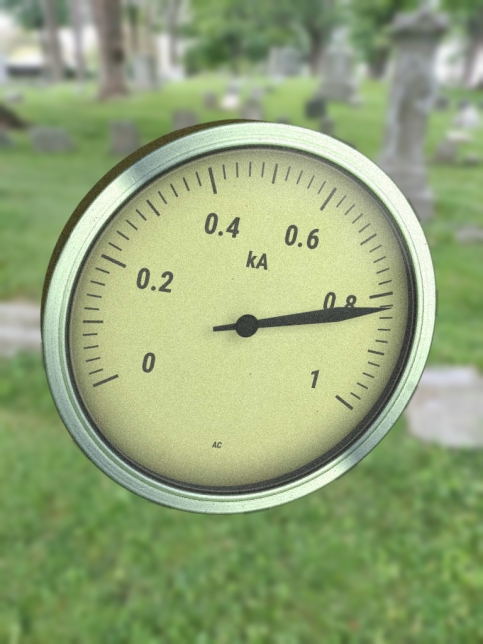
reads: 0.82
